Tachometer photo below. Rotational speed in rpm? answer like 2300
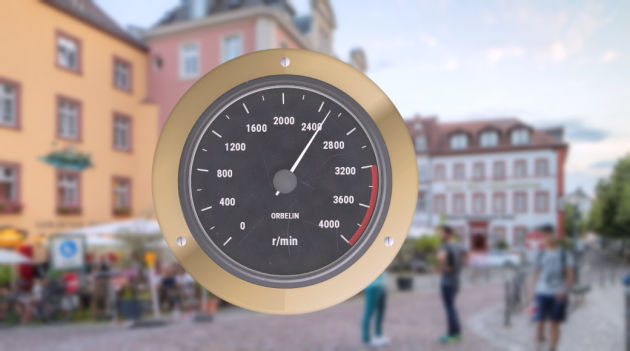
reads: 2500
